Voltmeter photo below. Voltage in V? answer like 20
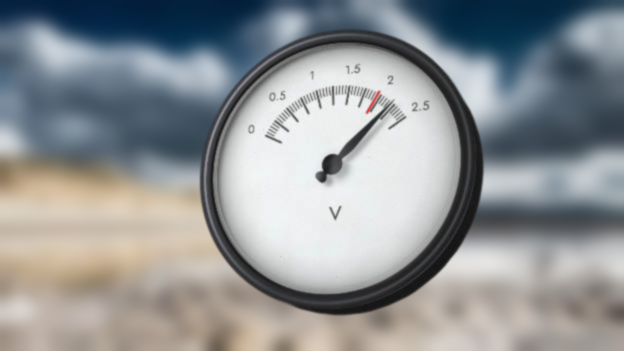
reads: 2.25
